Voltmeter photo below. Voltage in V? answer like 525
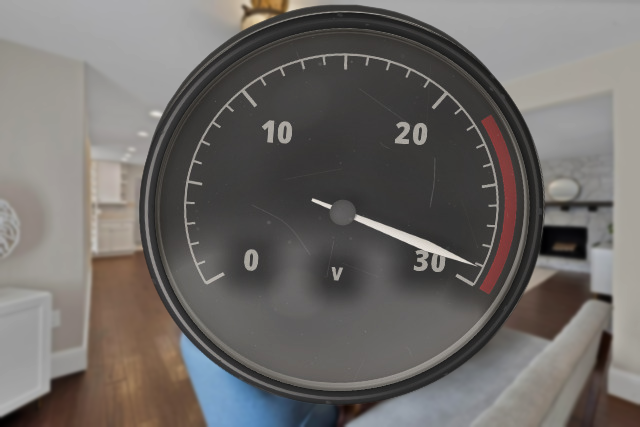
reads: 29
